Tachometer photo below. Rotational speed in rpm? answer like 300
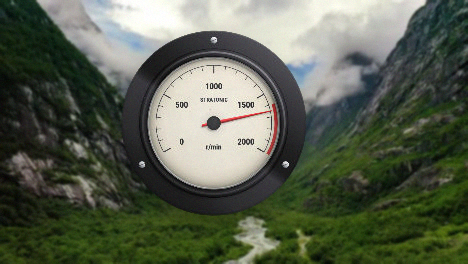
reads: 1650
